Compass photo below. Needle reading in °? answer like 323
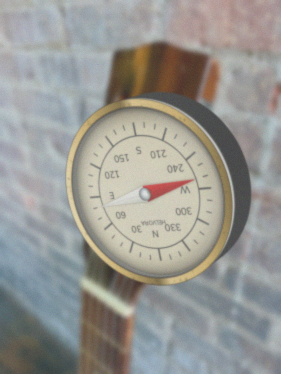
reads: 260
